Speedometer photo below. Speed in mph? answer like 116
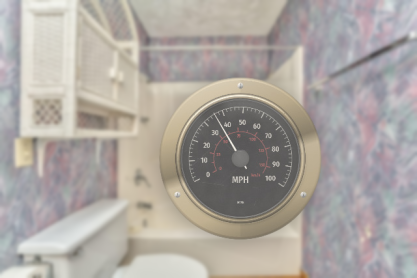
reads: 36
